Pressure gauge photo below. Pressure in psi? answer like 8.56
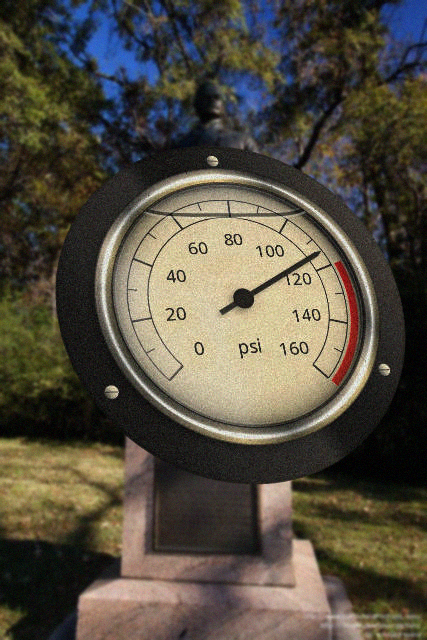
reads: 115
